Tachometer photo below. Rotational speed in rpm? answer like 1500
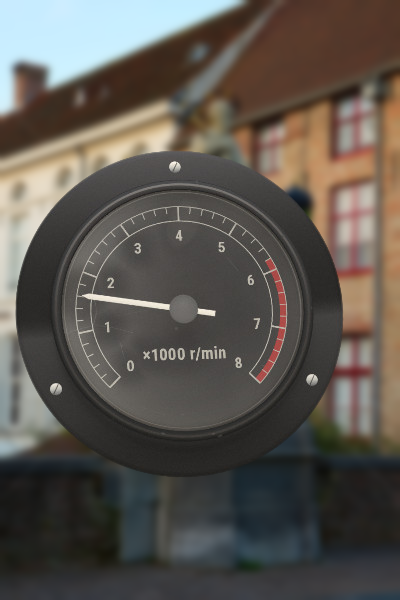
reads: 1600
